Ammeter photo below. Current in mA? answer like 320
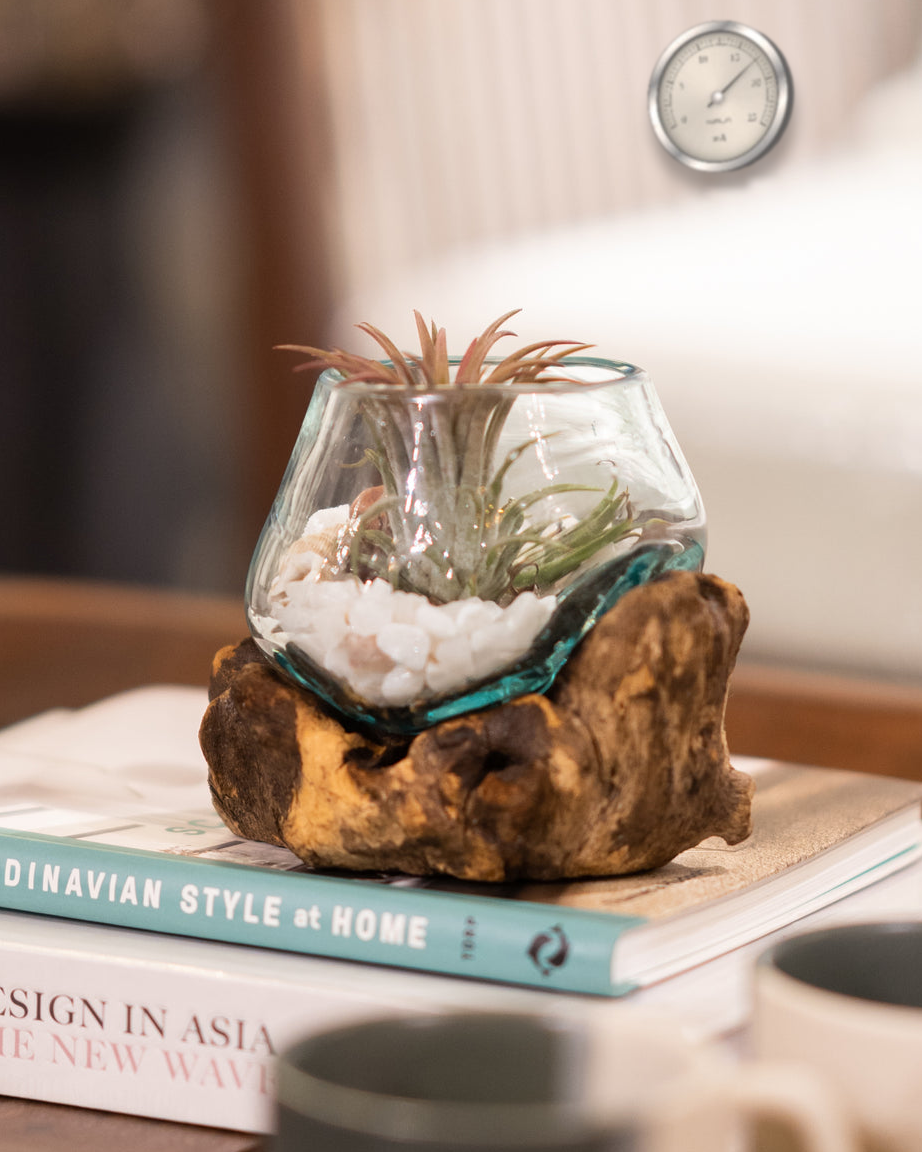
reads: 17.5
